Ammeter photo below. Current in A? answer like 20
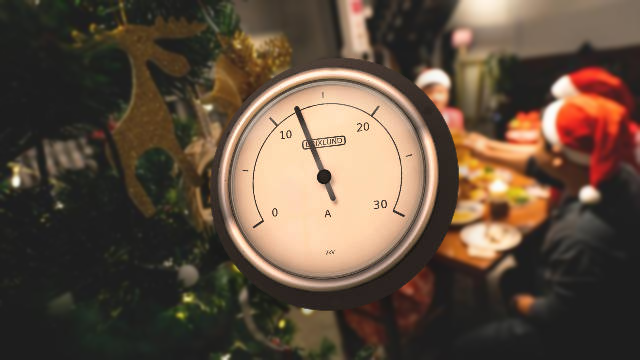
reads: 12.5
